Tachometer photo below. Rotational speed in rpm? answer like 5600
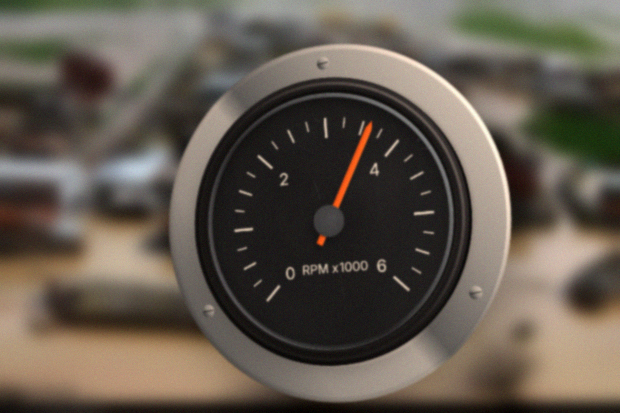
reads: 3625
